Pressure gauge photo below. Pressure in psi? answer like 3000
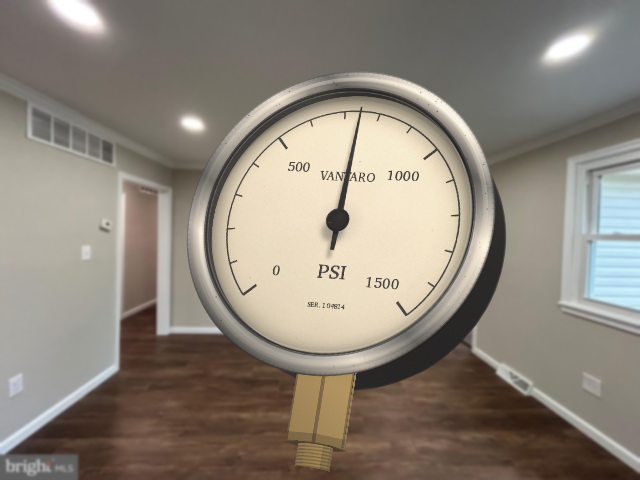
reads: 750
